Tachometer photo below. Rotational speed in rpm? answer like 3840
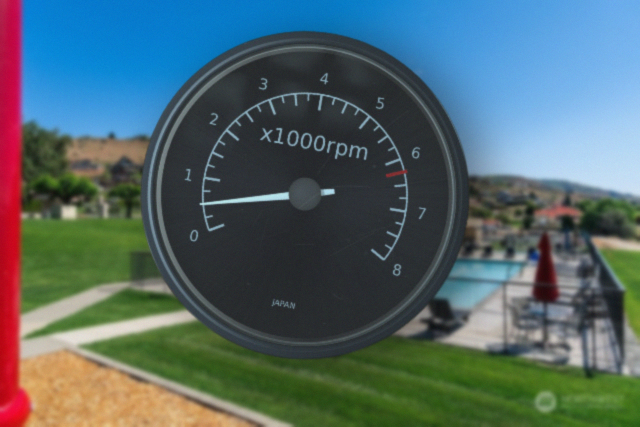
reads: 500
